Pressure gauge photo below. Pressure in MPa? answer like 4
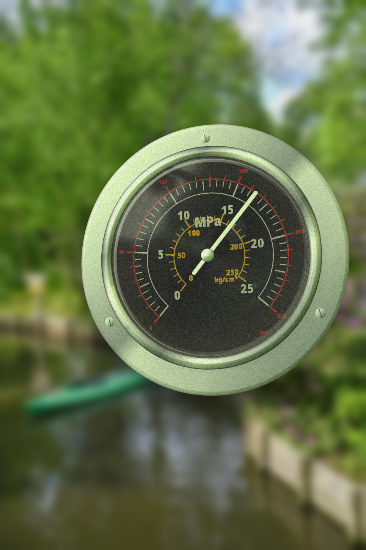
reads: 16.5
